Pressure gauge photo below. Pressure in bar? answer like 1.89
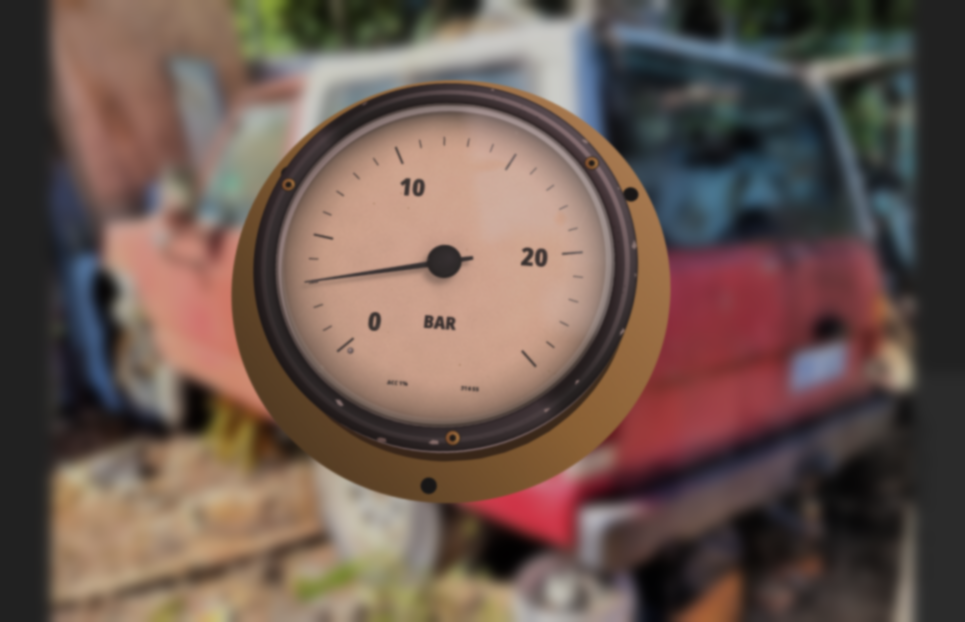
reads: 3
